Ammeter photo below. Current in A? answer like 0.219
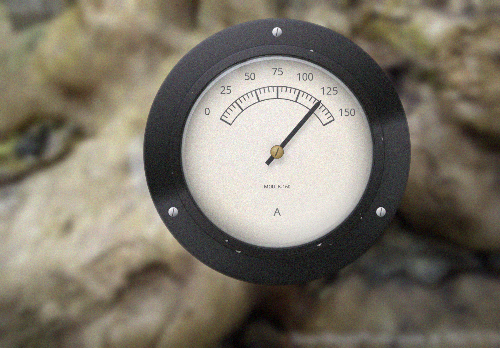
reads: 125
